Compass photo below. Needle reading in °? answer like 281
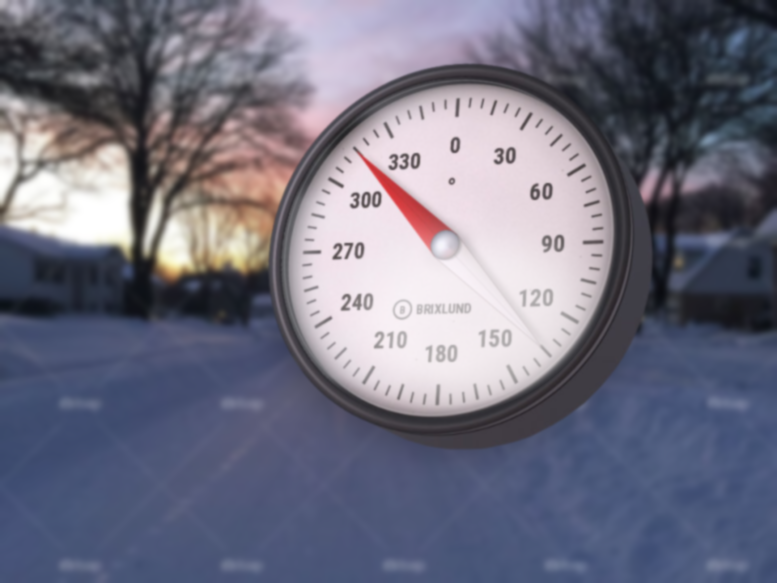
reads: 315
